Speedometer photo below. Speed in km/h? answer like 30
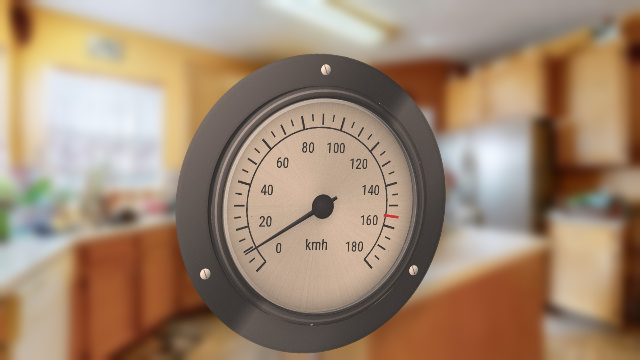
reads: 10
